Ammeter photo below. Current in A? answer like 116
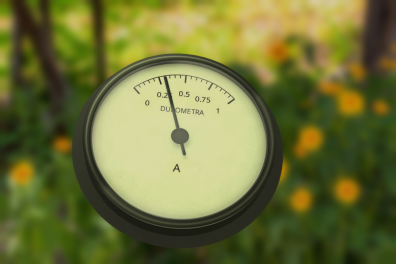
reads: 0.3
